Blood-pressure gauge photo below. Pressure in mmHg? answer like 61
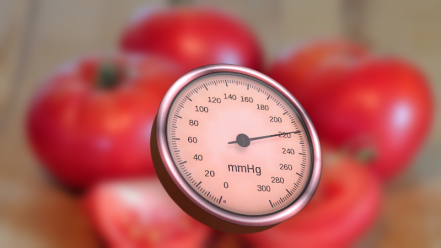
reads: 220
